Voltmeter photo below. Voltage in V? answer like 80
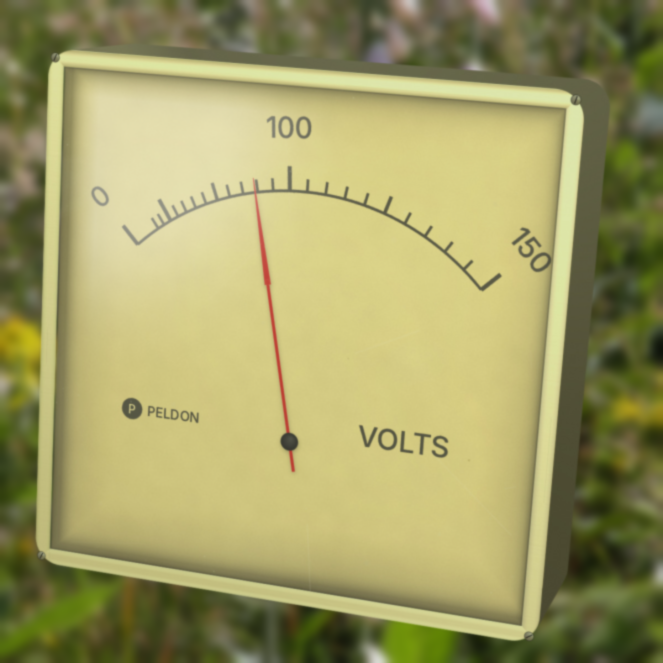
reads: 90
